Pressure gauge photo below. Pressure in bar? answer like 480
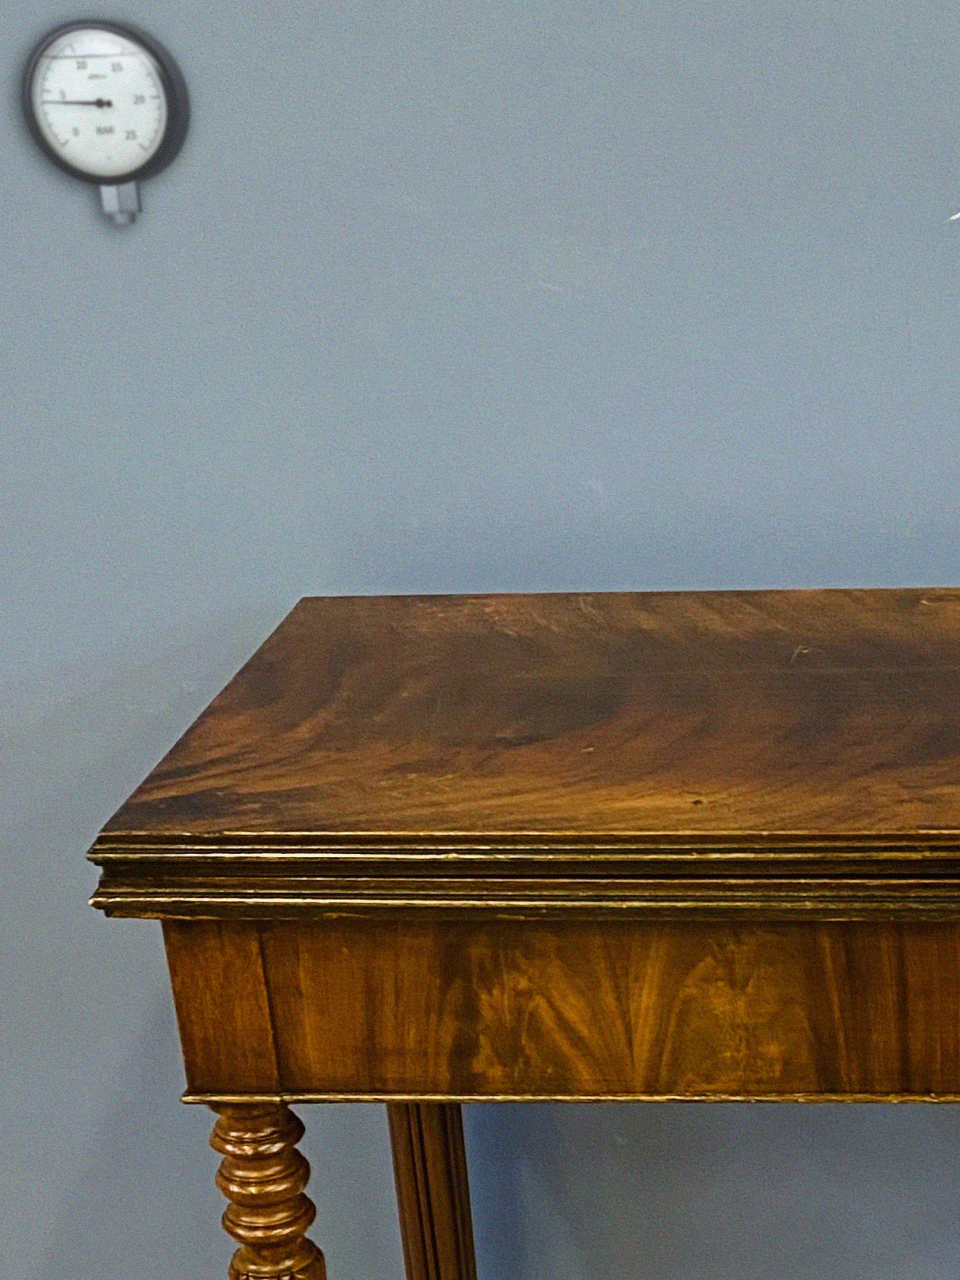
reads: 4
